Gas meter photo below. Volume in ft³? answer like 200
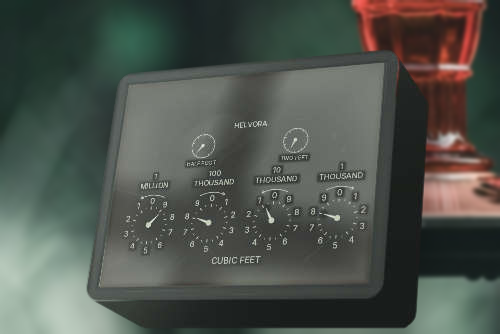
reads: 880800
